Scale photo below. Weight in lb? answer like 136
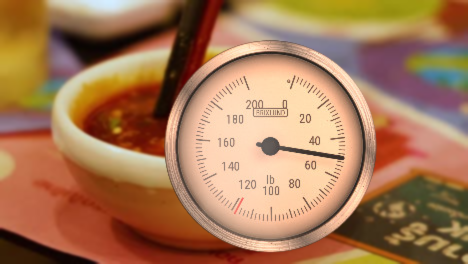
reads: 50
